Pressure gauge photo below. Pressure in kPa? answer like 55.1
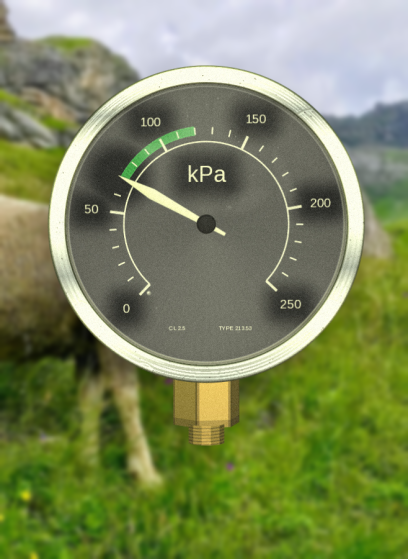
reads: 70
